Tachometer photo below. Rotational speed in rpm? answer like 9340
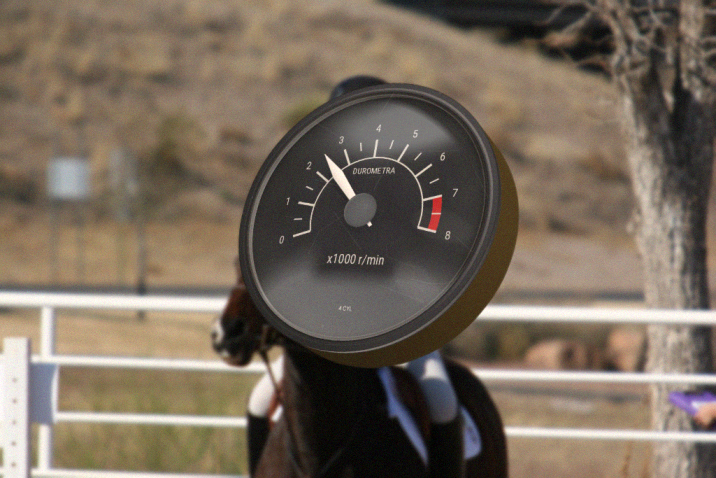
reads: 2500
